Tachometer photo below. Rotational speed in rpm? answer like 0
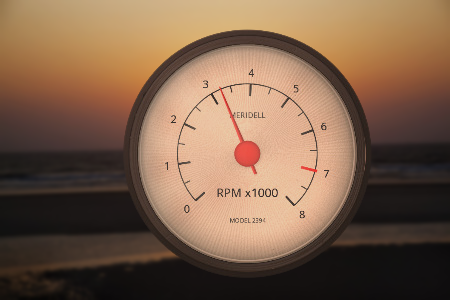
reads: 3250
